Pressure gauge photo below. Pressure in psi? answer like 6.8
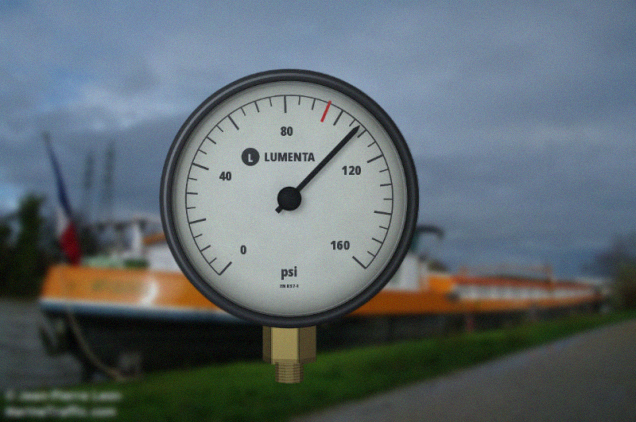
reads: 107.5
